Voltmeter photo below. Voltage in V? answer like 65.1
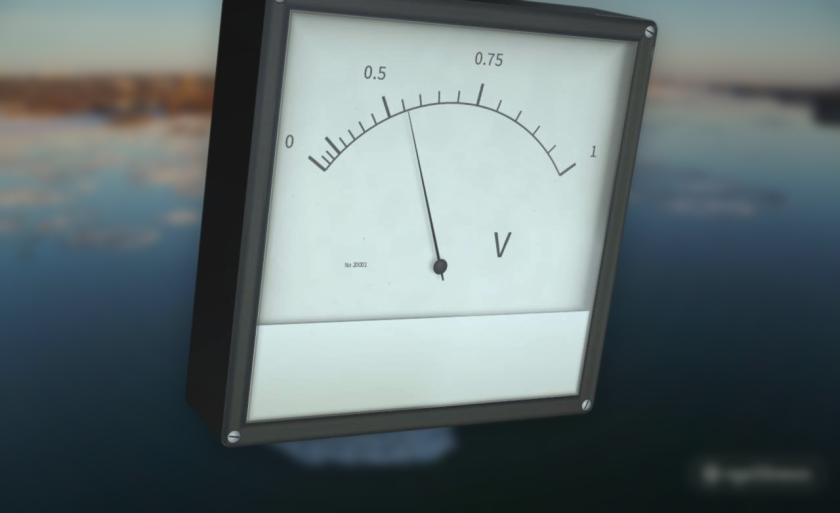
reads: 0.55
